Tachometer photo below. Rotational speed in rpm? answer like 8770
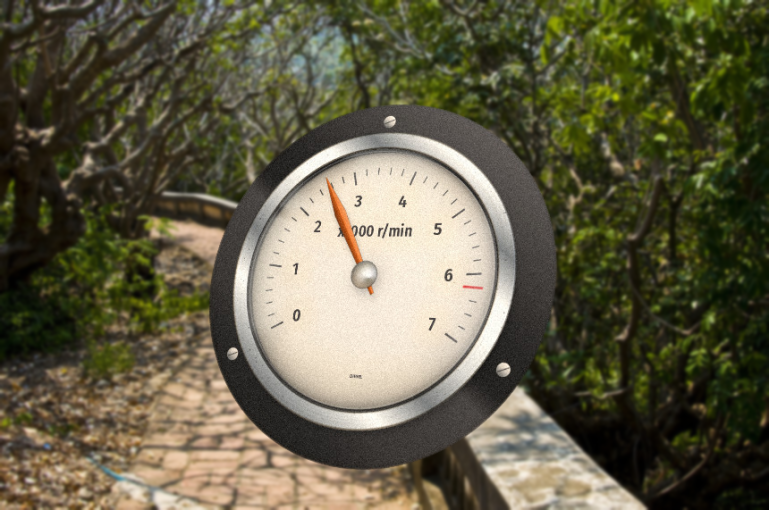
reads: 2600
